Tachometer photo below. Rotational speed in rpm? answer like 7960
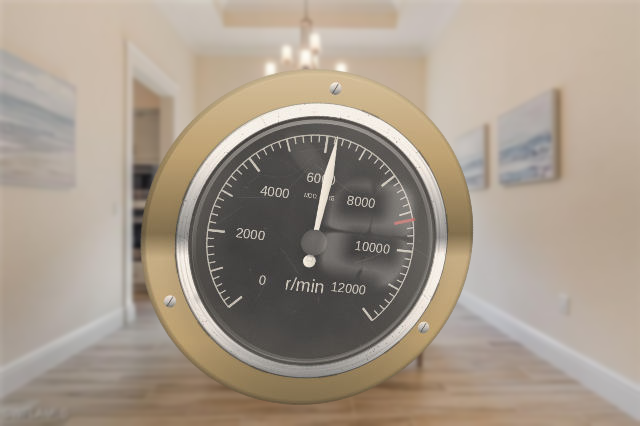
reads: 6200
